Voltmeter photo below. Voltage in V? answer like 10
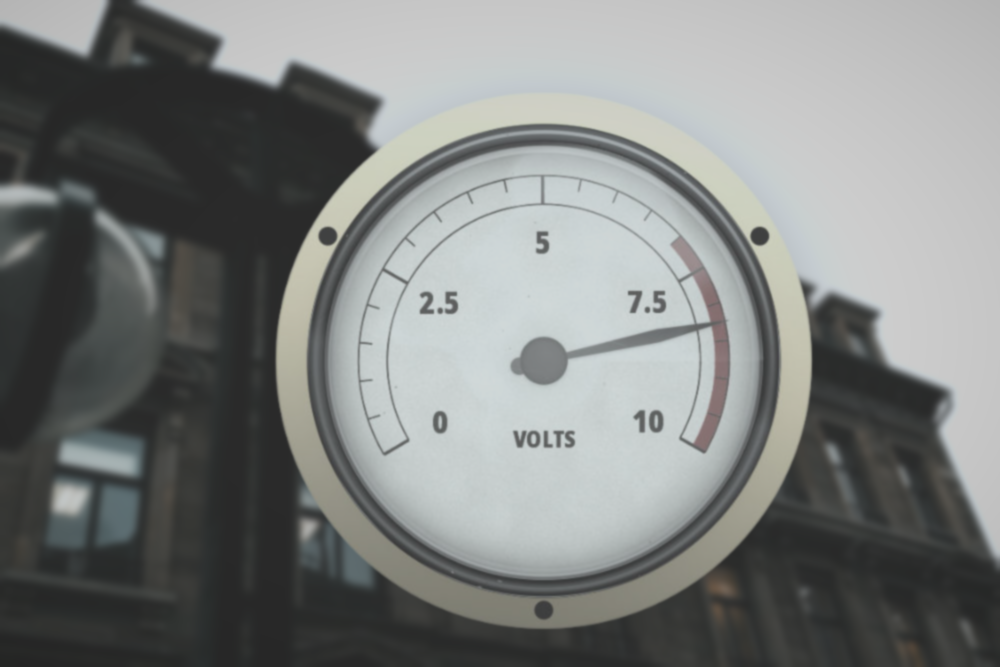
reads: 8.25
